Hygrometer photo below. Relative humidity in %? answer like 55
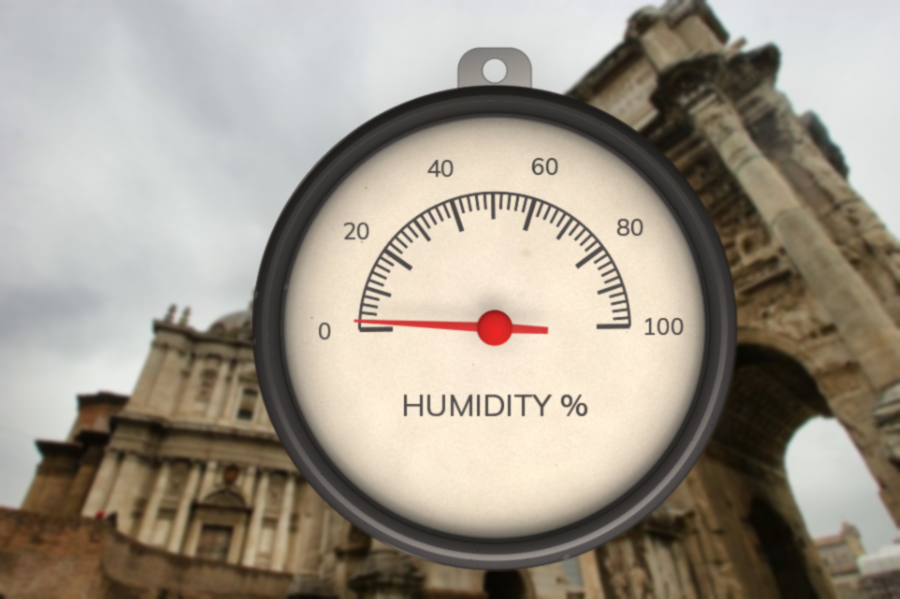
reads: 2
